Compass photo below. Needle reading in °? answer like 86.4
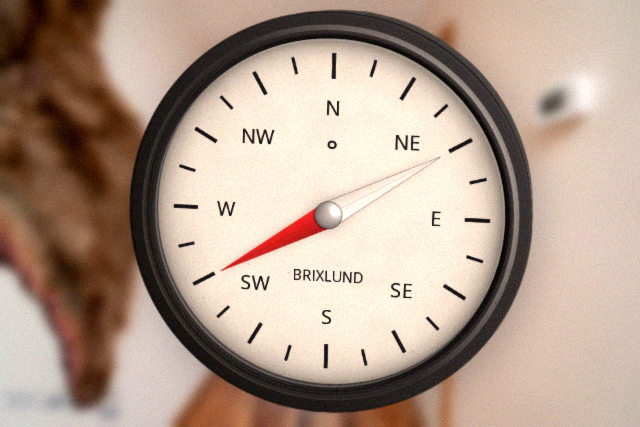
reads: 240
